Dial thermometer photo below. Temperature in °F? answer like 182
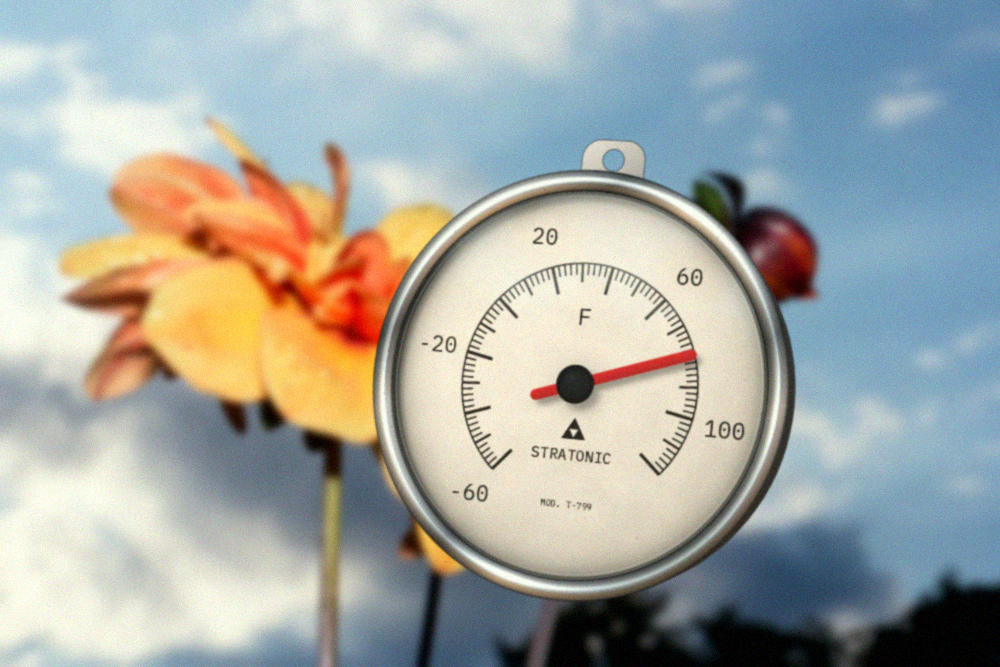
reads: 80
